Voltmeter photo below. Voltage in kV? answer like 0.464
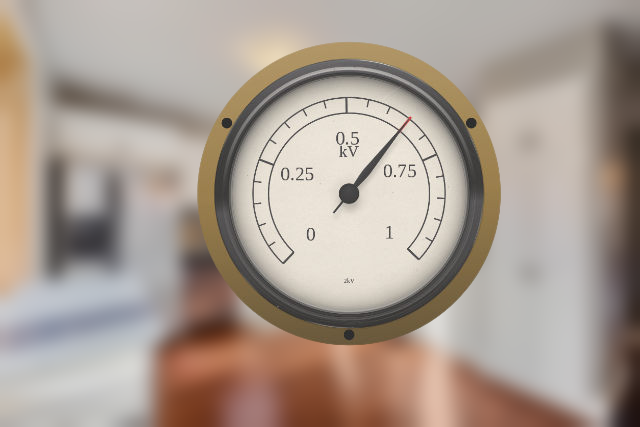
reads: 0.65
